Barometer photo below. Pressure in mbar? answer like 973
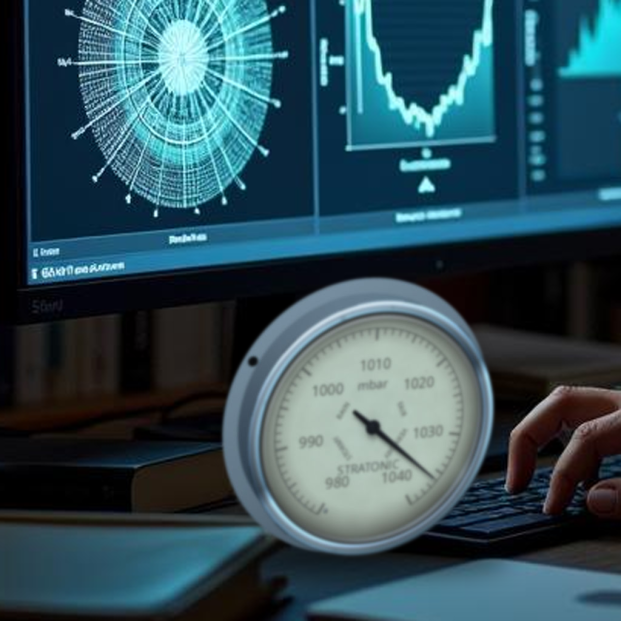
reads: 1036
